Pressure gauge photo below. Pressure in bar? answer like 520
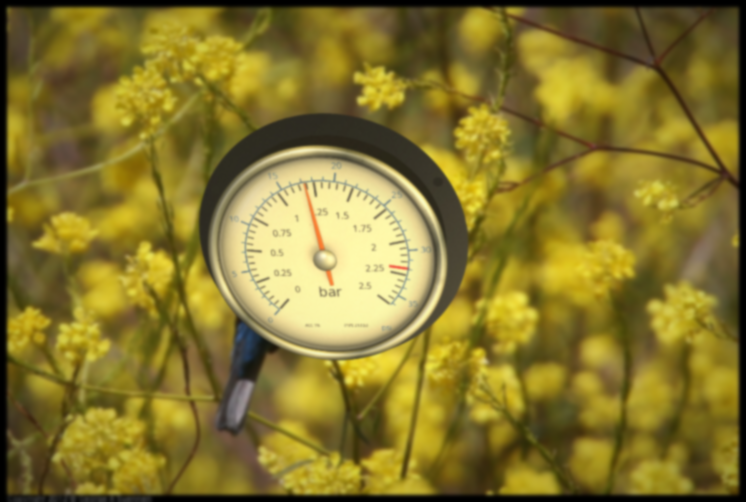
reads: 1.2
